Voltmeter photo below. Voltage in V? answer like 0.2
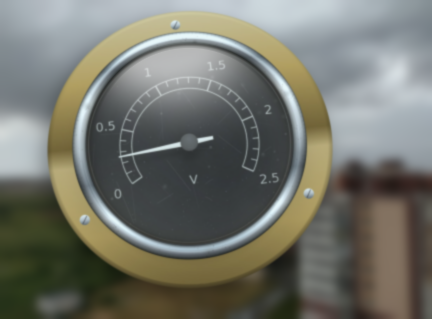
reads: 0.25
